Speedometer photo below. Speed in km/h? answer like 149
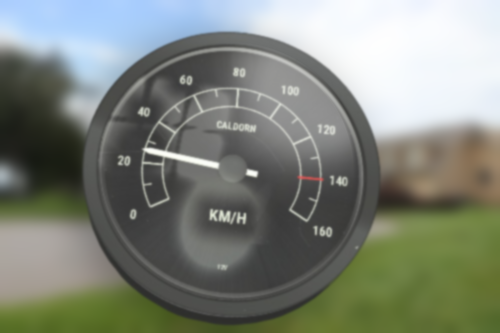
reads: 25
